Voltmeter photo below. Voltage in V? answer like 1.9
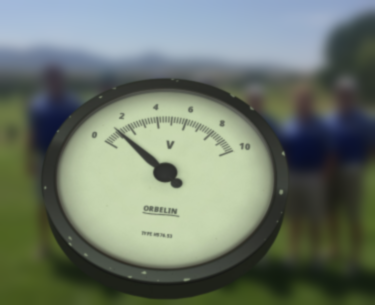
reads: 1
